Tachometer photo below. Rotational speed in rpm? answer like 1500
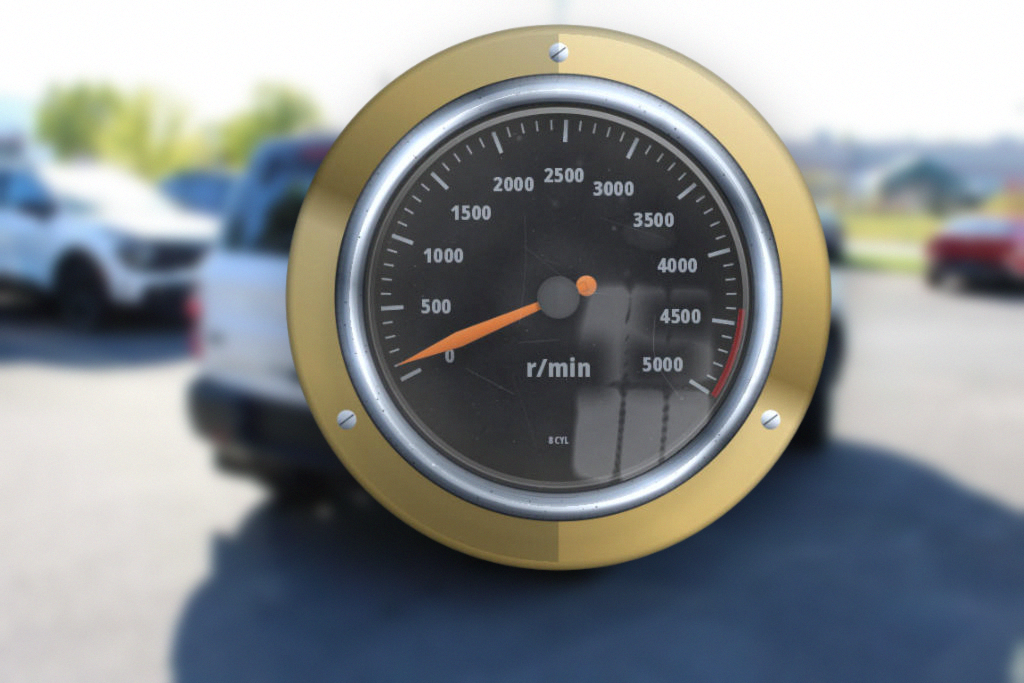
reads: 100
